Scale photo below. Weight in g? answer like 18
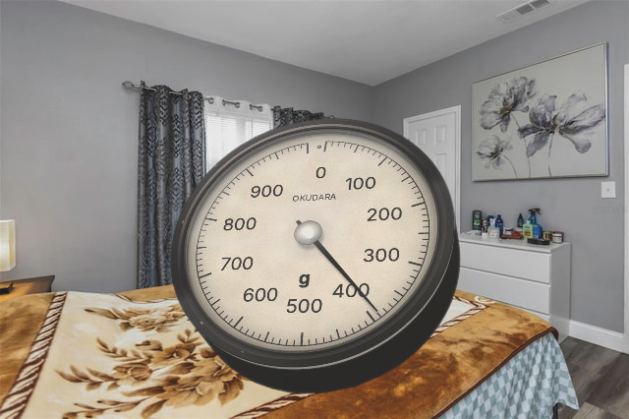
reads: 390
